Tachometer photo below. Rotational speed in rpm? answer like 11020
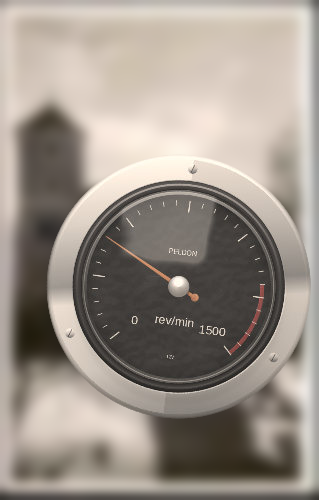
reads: 400
